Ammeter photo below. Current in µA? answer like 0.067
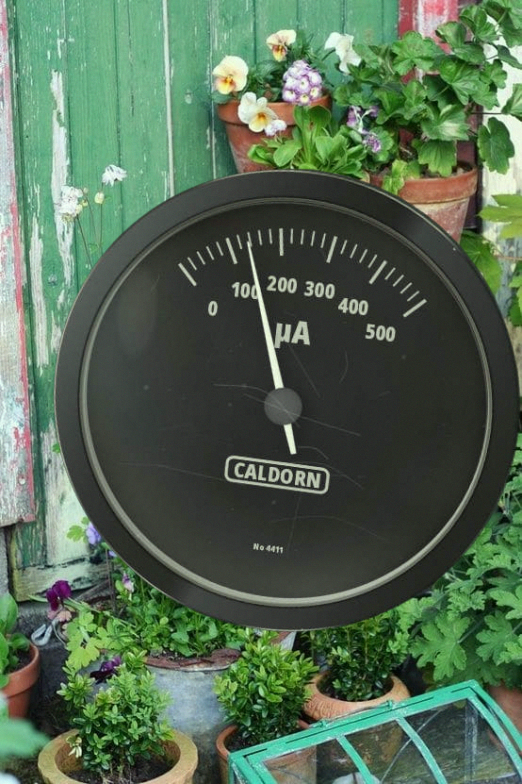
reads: 140
